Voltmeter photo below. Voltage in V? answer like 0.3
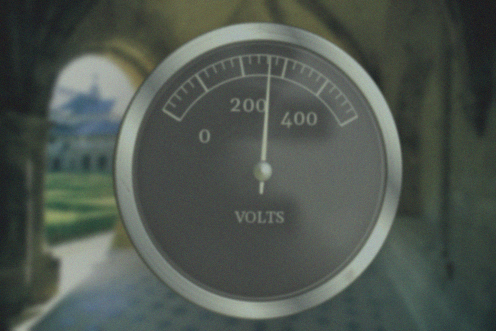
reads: 260
